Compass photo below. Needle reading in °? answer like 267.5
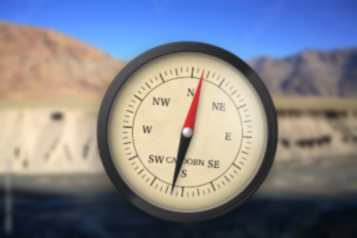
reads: 10
